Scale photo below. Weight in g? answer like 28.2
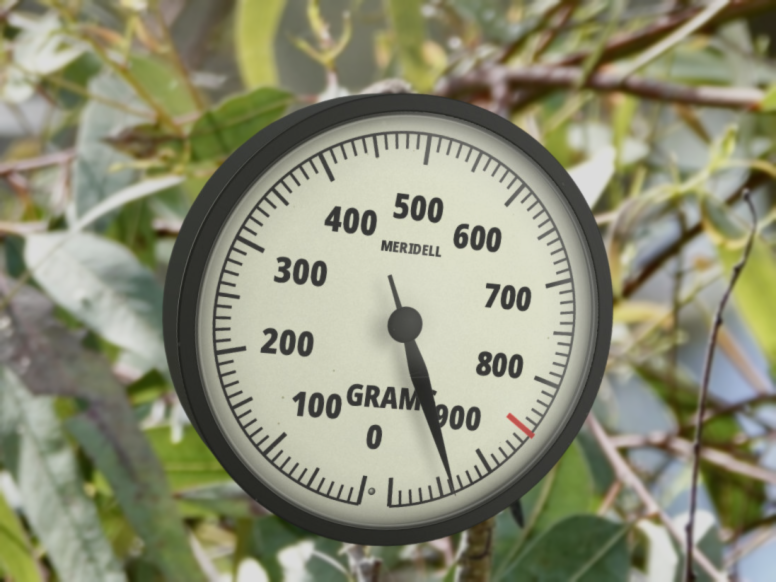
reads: 940
